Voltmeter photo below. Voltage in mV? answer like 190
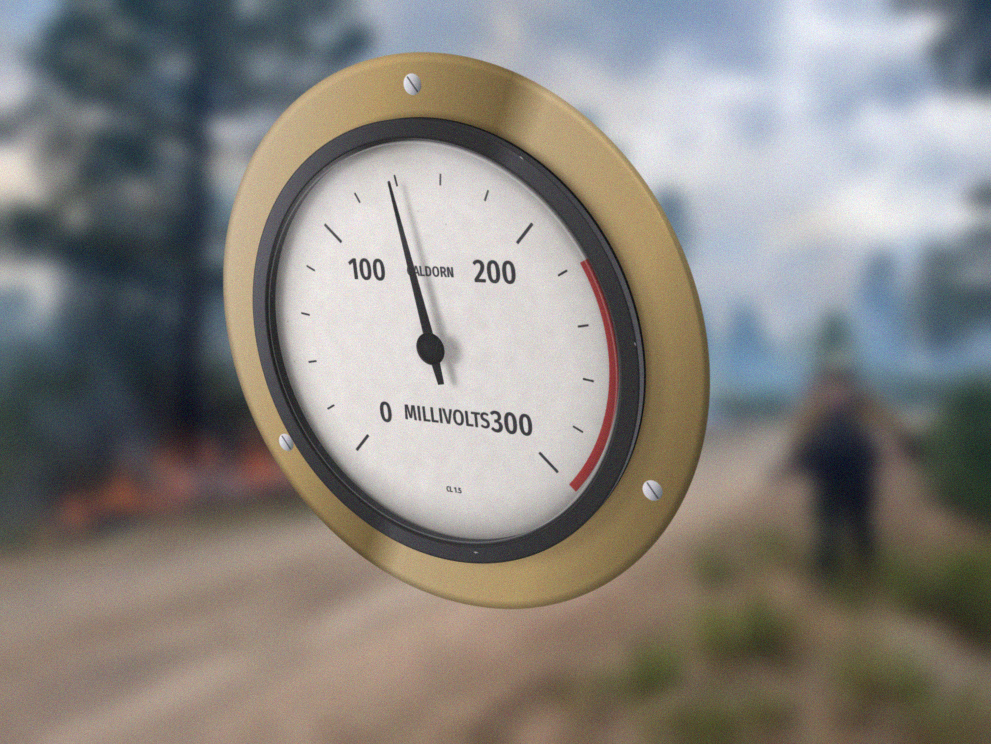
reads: 140
